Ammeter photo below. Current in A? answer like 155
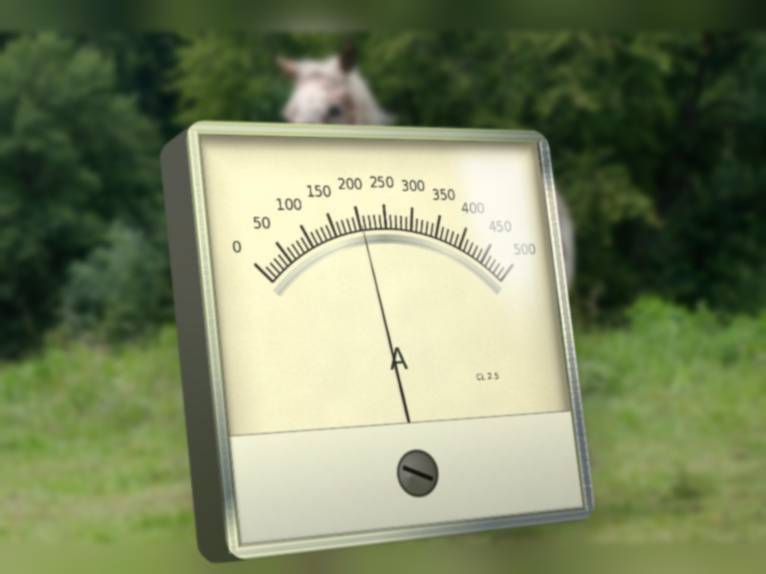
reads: 200
